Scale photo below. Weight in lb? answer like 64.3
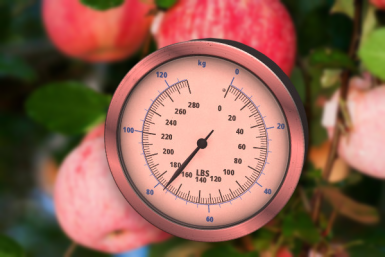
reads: 170
